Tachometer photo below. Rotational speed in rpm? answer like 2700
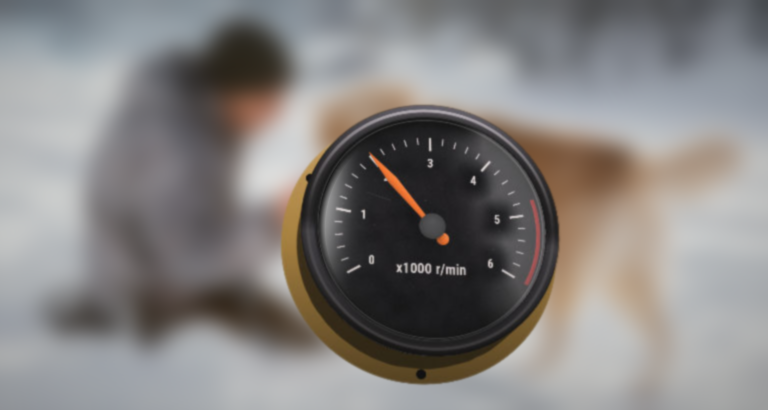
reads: 2000
